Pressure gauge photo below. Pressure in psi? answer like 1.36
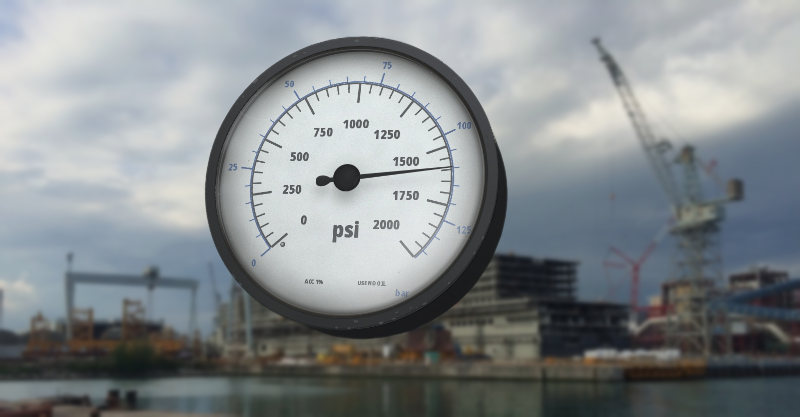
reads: 1600
